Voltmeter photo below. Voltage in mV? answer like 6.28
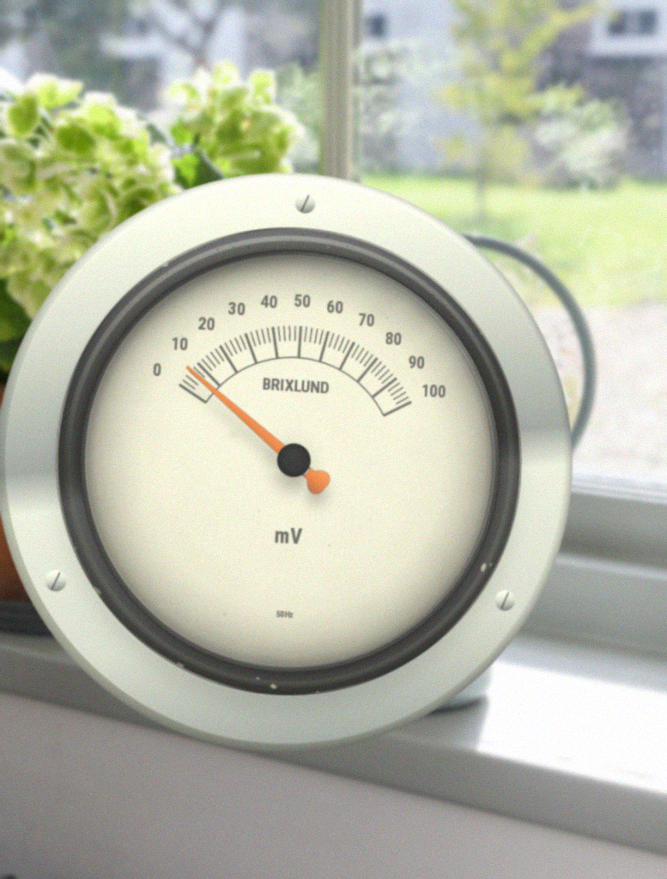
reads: 6
